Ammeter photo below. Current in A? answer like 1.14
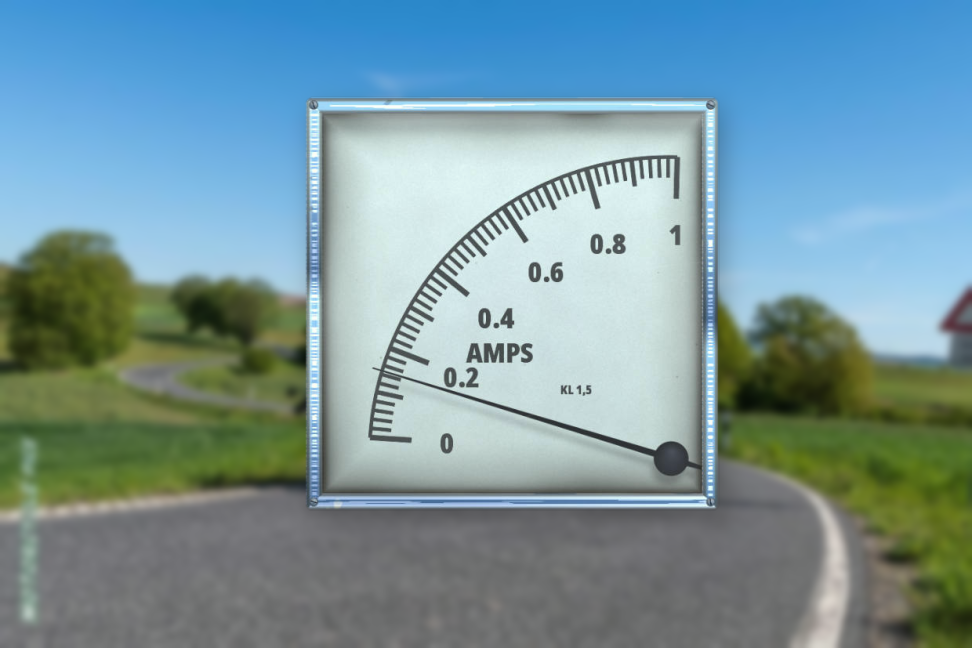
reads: 0.15
